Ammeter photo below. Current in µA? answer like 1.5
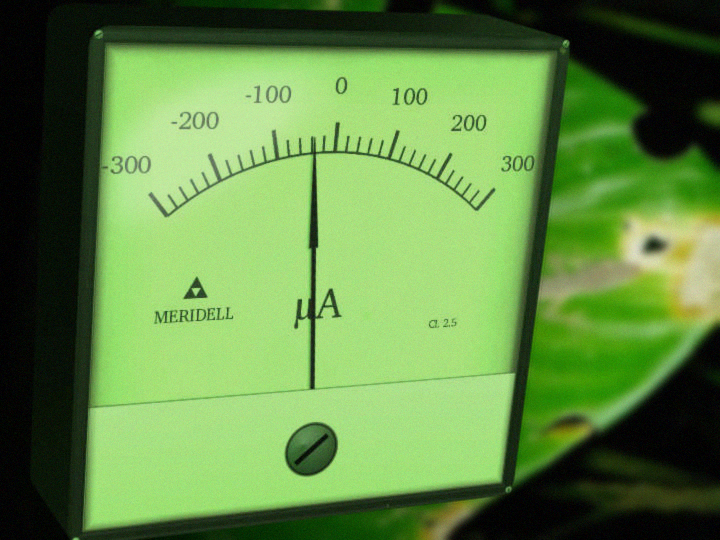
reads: -40
